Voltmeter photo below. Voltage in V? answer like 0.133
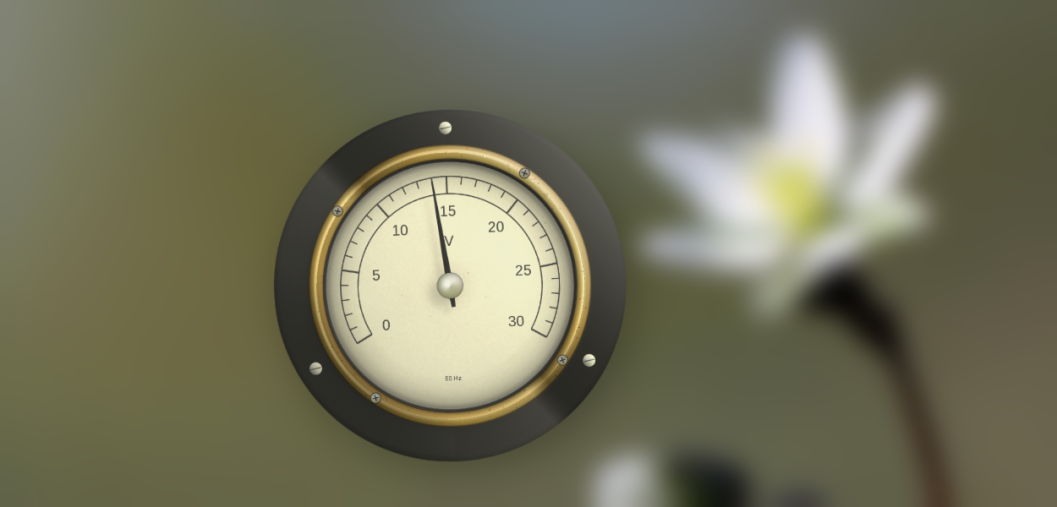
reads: 14
